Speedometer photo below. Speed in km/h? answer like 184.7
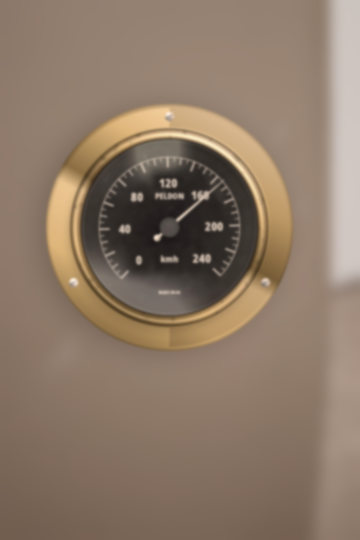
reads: 165
